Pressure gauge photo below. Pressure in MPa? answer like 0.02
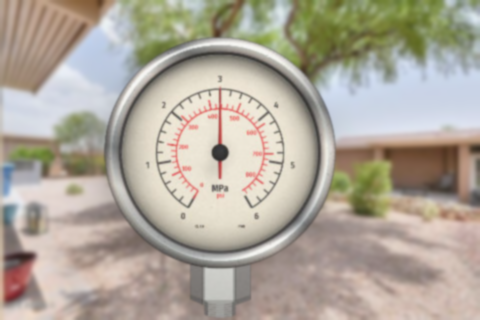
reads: 3
